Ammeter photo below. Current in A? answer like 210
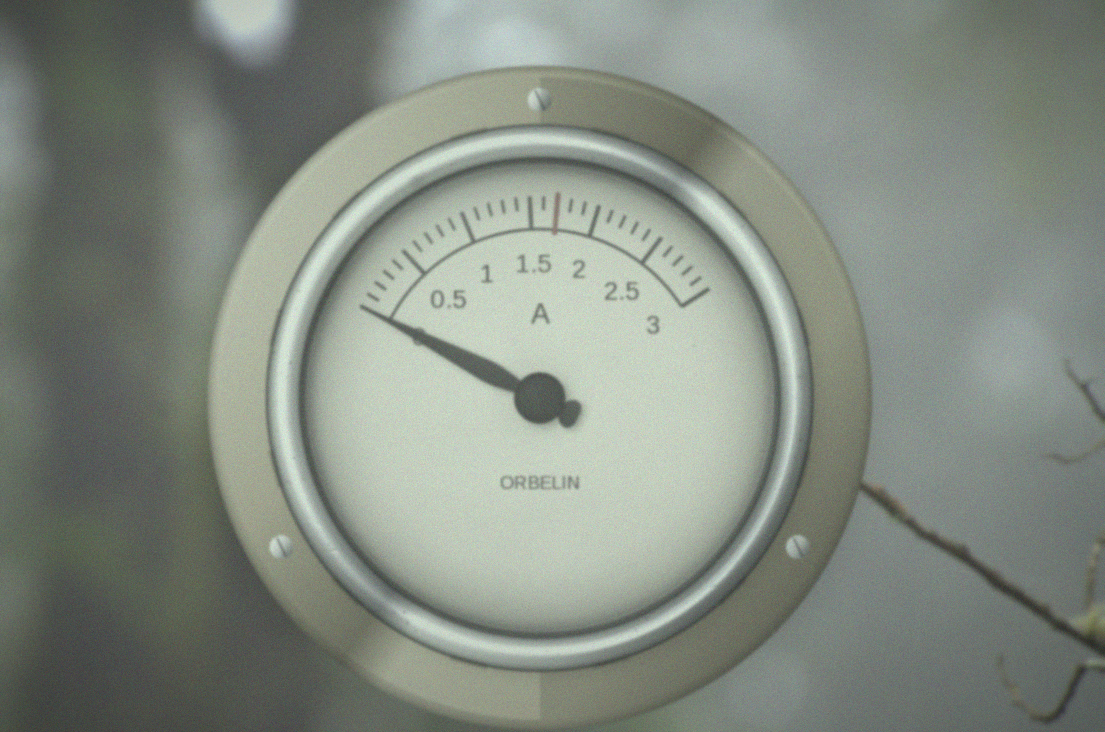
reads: 0
